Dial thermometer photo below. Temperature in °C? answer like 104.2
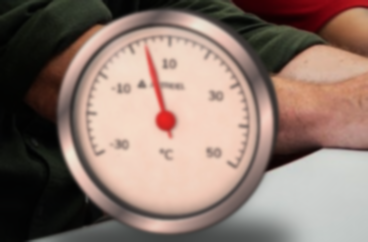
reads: 4
